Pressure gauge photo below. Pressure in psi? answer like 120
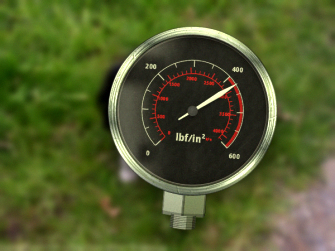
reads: 425
